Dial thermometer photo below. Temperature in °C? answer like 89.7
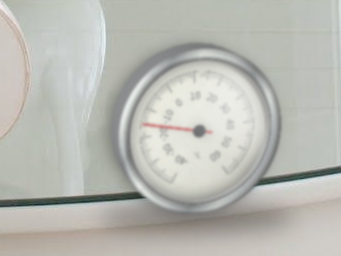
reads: -15
